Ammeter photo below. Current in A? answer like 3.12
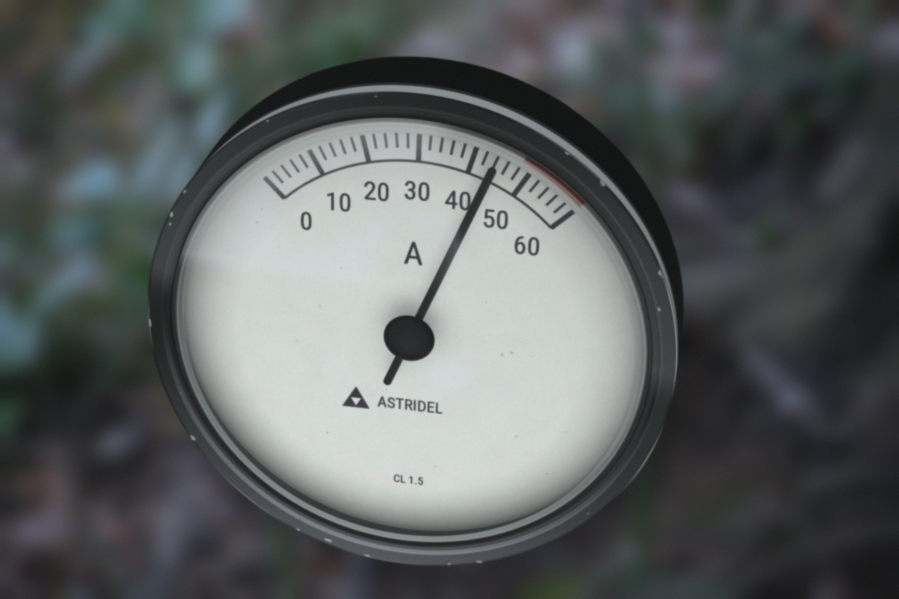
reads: 44
